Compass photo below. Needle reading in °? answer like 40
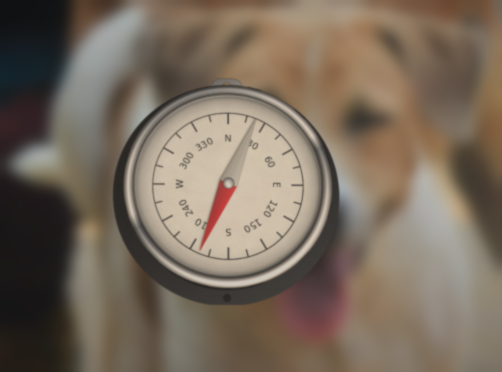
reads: 202.5
